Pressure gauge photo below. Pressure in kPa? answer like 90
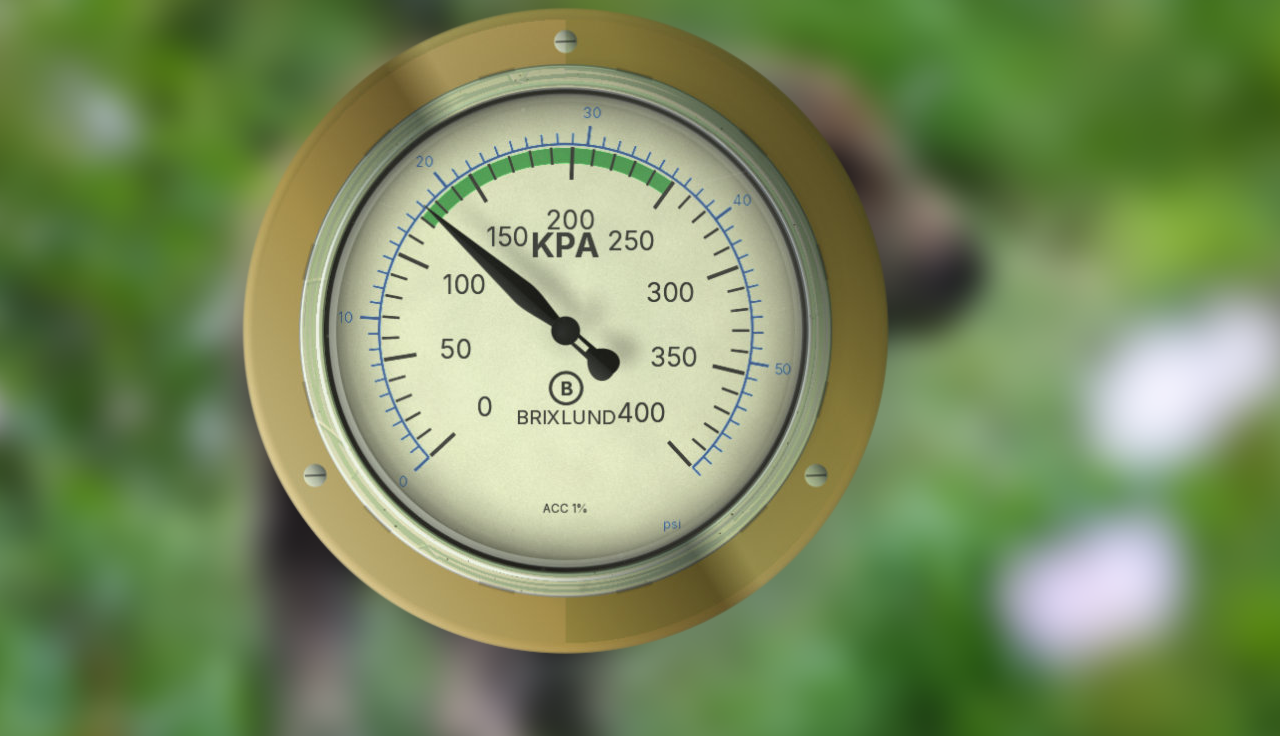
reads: 125
